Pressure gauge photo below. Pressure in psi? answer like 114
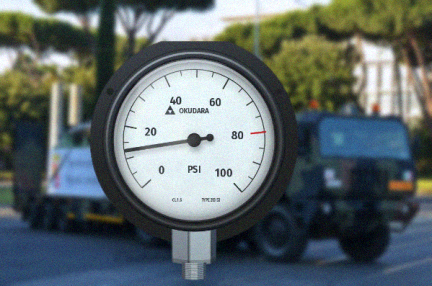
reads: 12.5
